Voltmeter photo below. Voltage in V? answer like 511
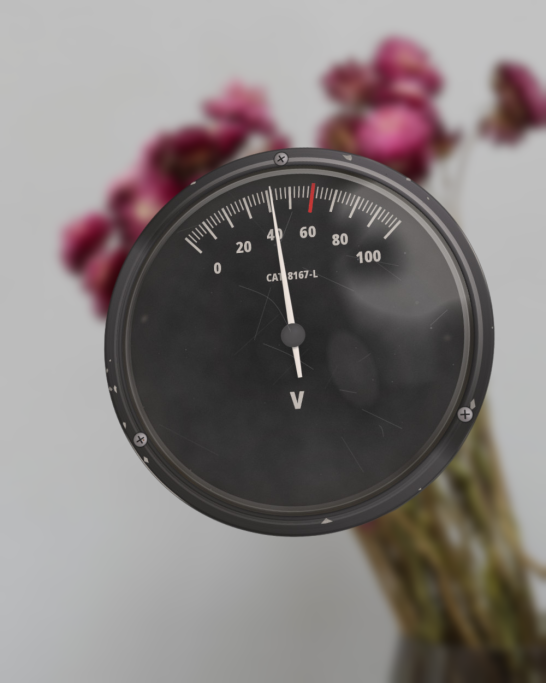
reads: 42
